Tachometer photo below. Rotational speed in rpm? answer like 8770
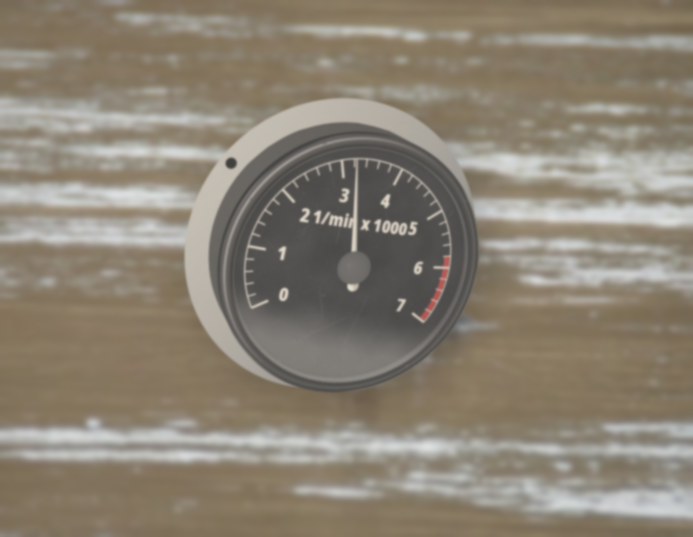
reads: 3200
